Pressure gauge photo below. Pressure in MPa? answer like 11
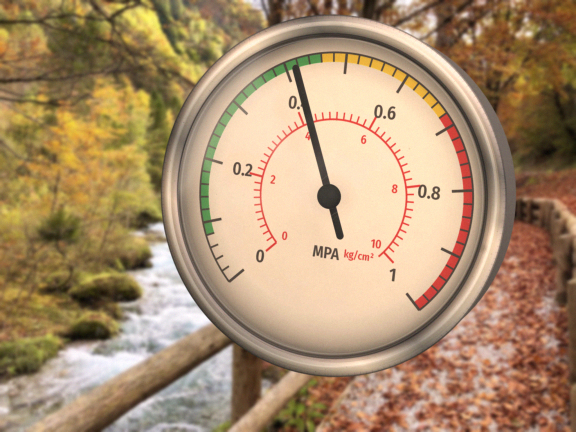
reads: 0.42
